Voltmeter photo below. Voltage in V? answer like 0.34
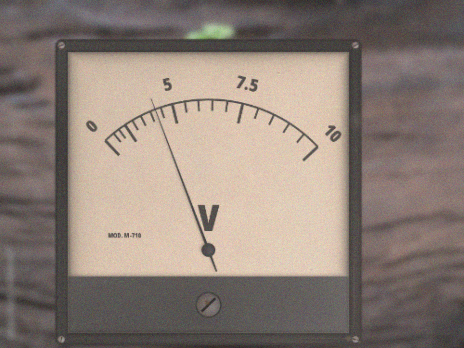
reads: 4.25
